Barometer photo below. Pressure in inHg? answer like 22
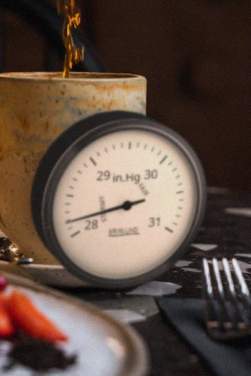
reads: 28.2
